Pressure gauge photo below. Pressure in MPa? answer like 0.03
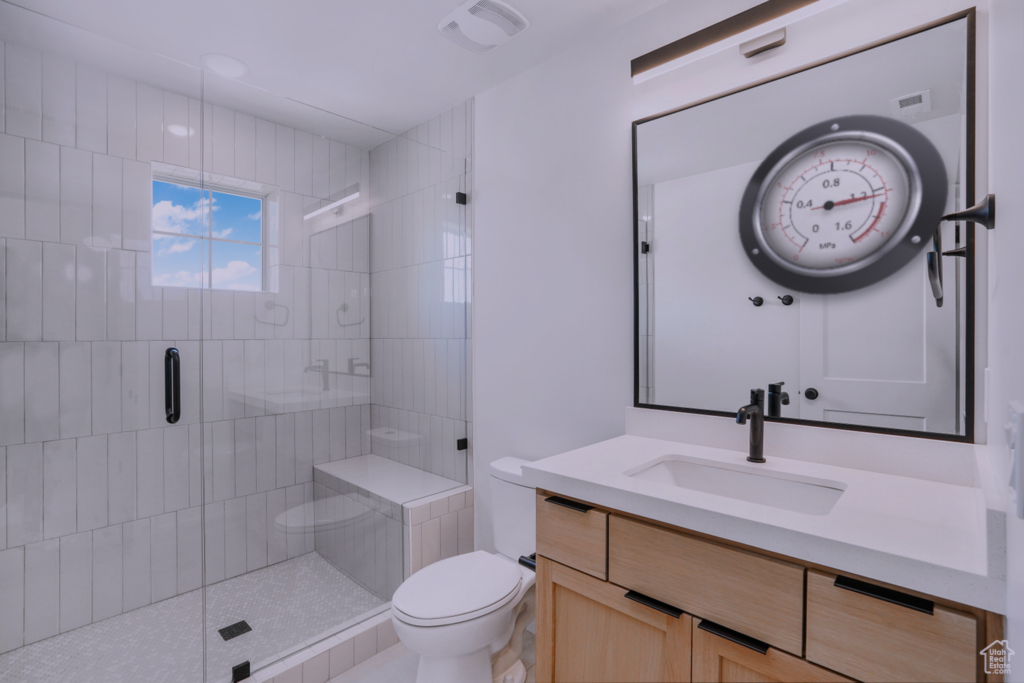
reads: 1.25
